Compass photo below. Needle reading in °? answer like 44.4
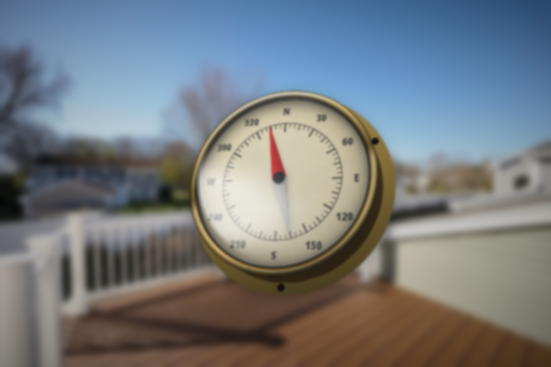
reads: 345
